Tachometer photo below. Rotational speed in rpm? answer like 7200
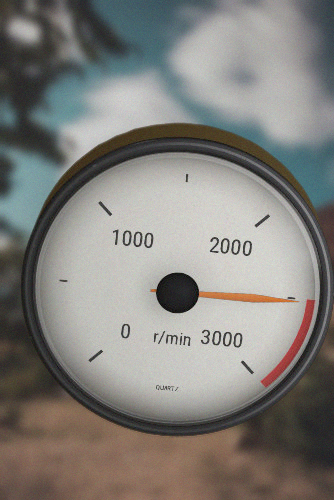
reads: 2500
